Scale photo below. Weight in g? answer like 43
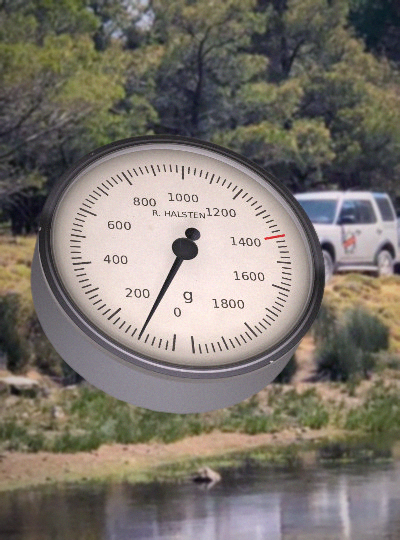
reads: 100
